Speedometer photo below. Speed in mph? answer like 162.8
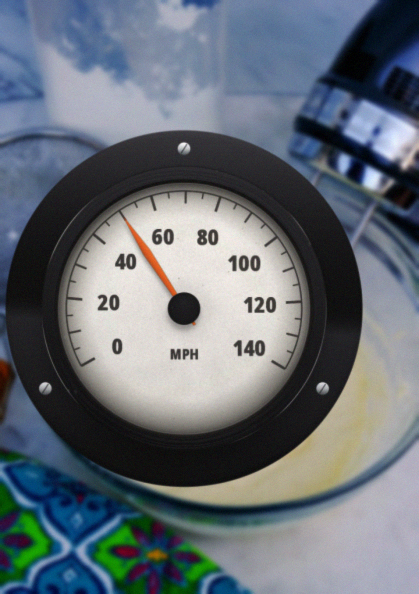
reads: 50
